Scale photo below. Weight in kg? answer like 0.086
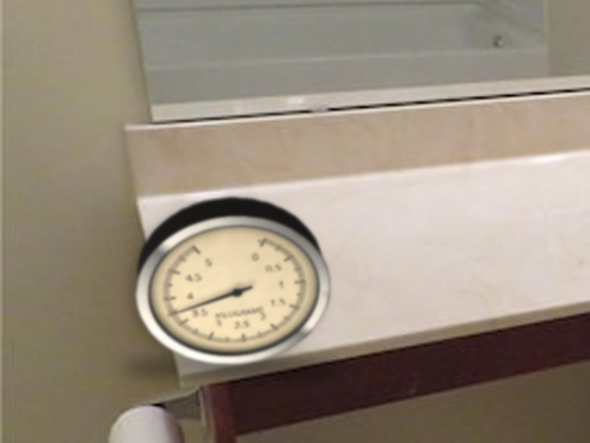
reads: 3.75
